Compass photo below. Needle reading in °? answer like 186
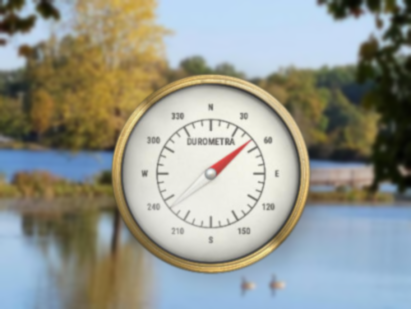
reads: 50
